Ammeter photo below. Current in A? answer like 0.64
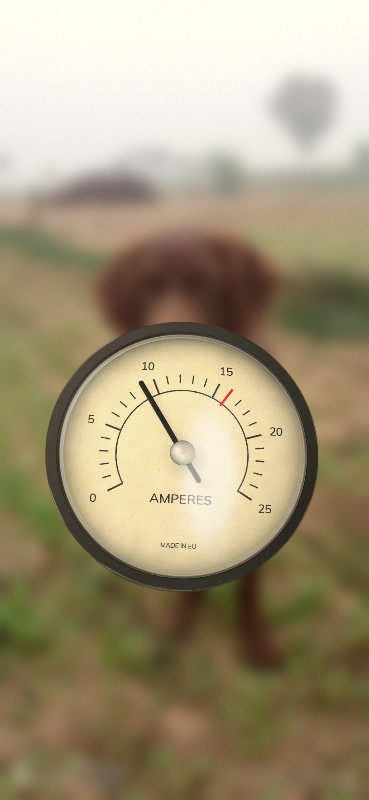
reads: 9
